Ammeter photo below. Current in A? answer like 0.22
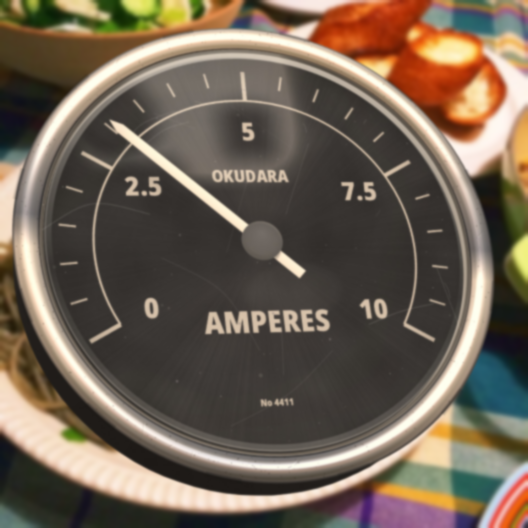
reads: 3
